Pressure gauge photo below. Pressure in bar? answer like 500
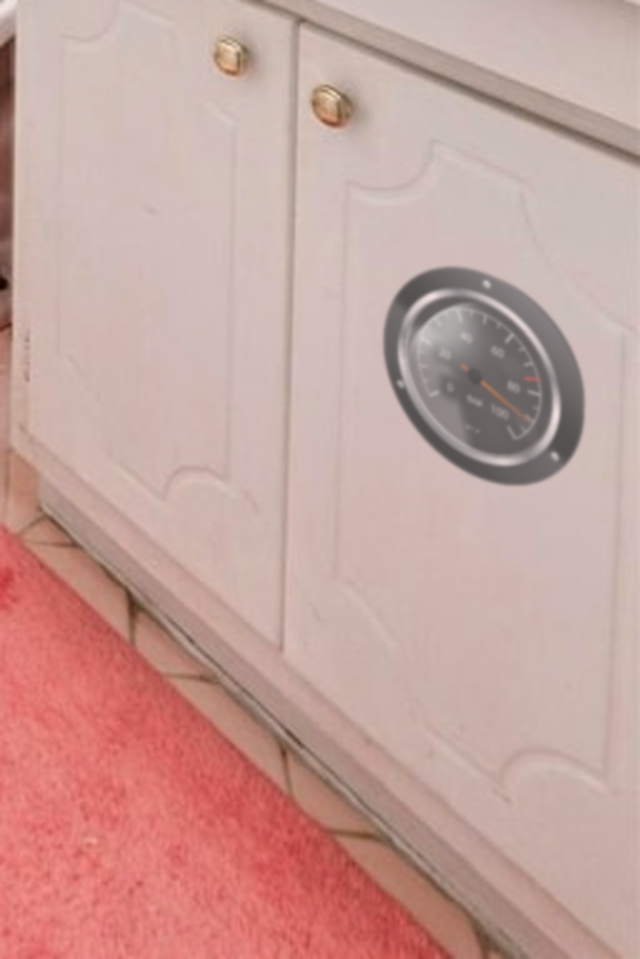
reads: 90
